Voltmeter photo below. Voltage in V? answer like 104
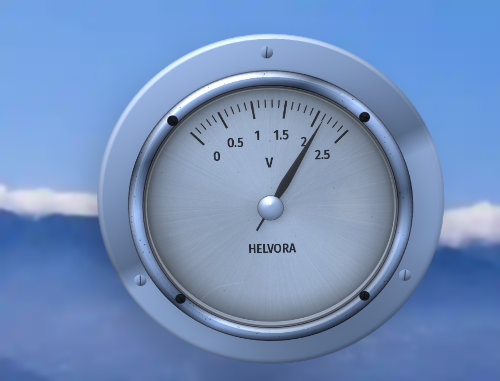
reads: 2.1
